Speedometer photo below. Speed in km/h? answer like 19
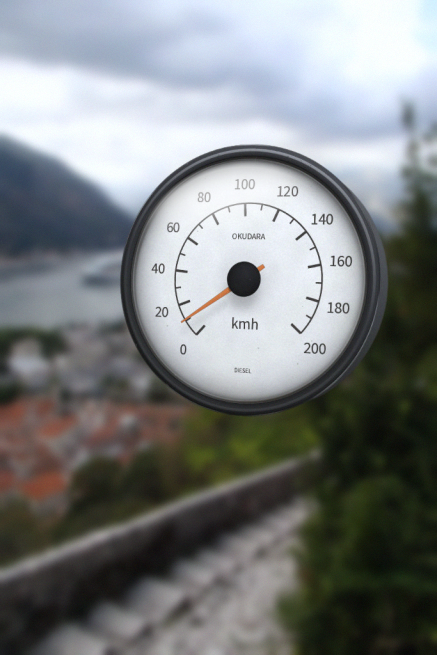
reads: 10
